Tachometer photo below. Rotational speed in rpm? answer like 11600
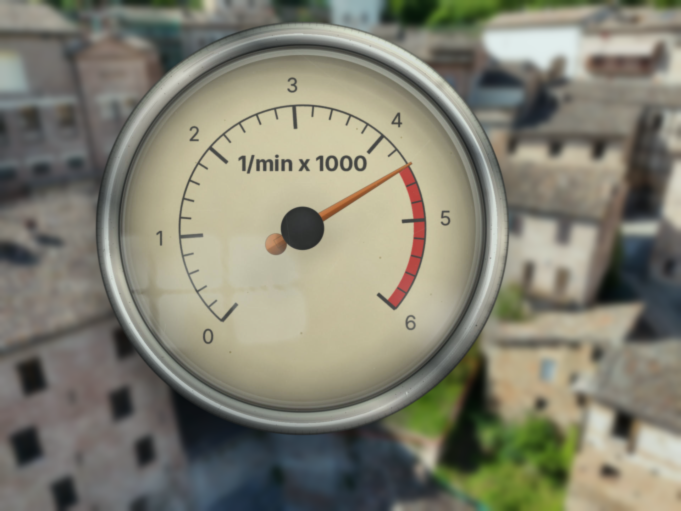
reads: 4400
